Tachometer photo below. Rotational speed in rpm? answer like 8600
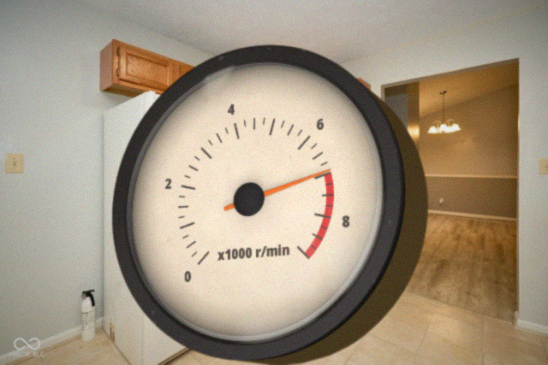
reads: 7000
